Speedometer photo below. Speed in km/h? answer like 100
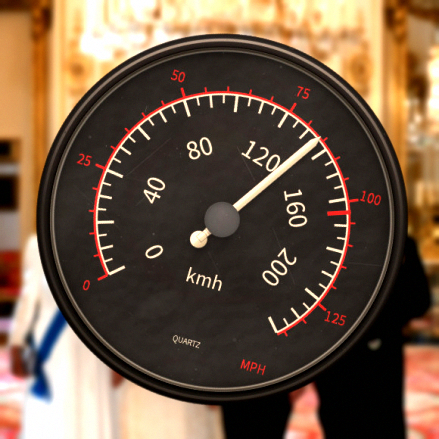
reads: 135
